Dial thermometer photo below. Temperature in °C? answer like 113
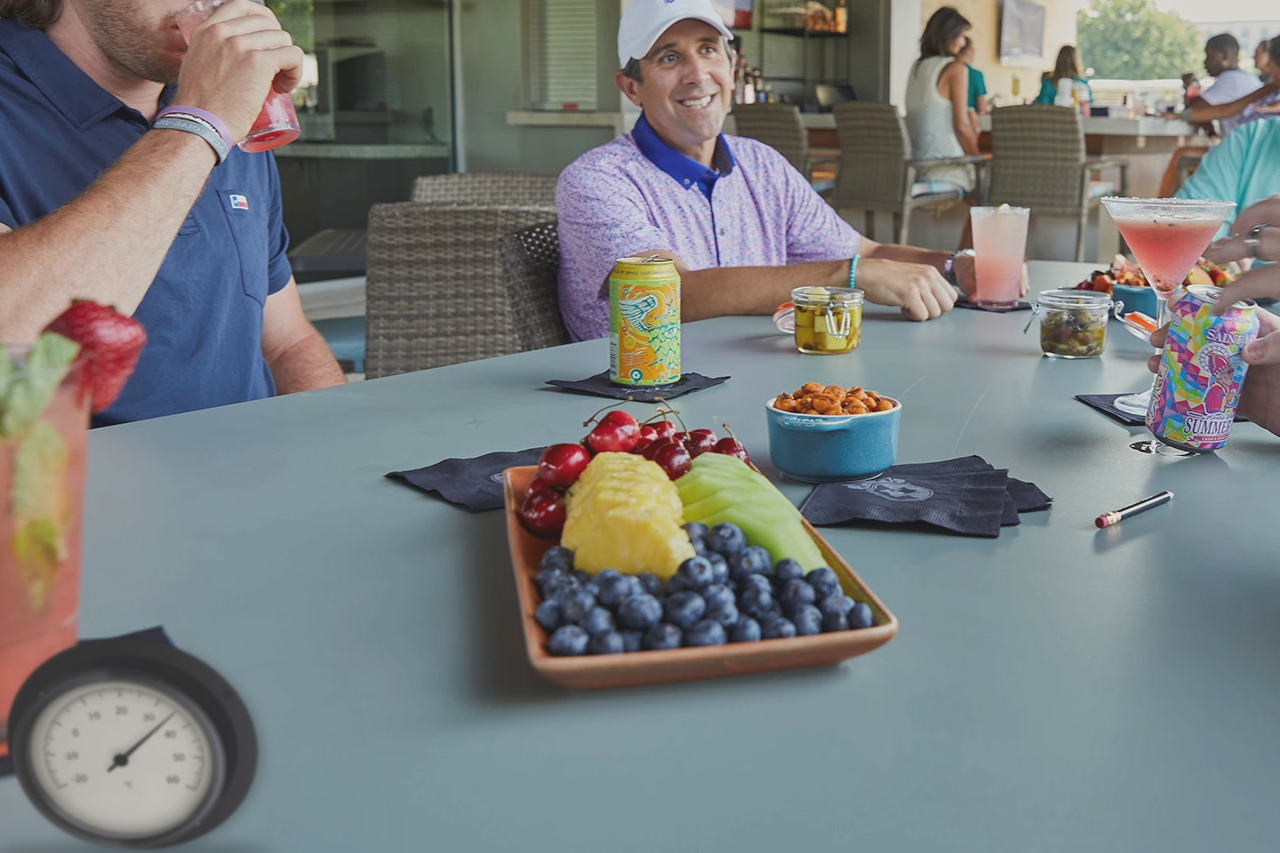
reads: 35
